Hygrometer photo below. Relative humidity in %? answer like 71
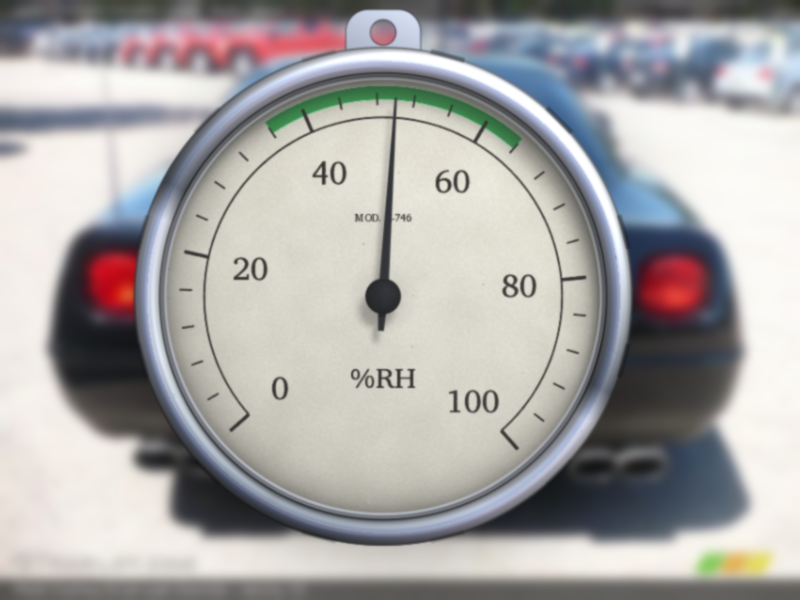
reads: 50
